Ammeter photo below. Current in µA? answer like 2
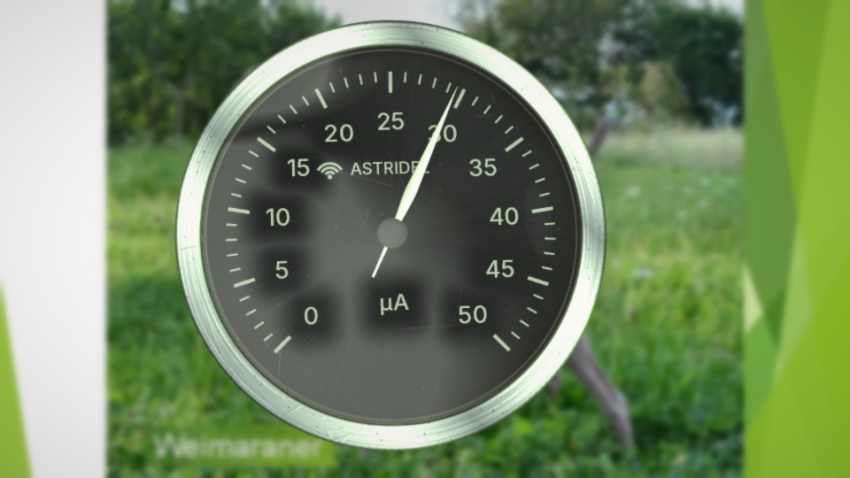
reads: 29.5
